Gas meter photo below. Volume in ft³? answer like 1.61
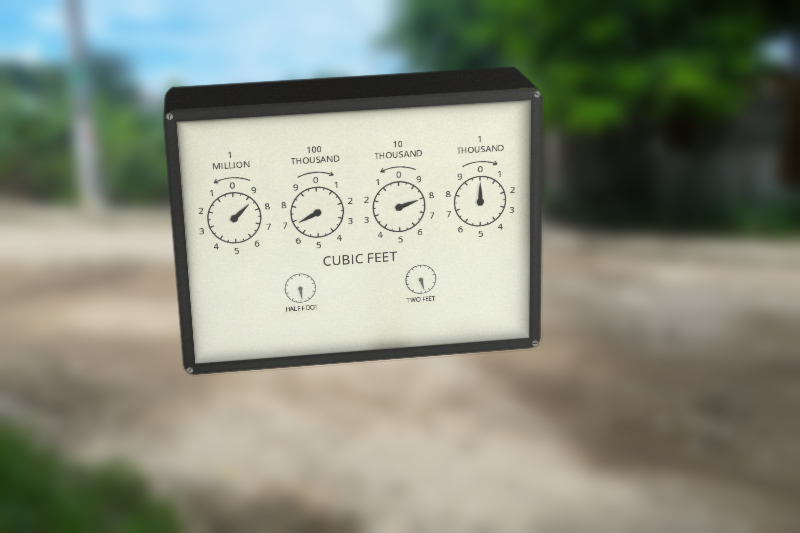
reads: 868000
